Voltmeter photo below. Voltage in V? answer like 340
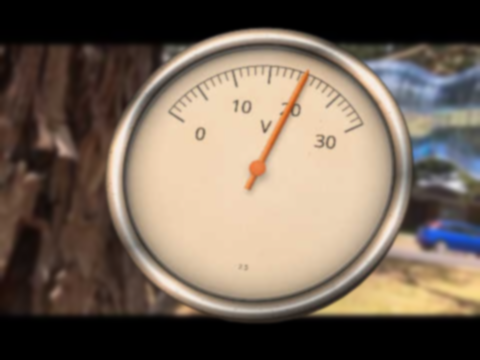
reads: 20
